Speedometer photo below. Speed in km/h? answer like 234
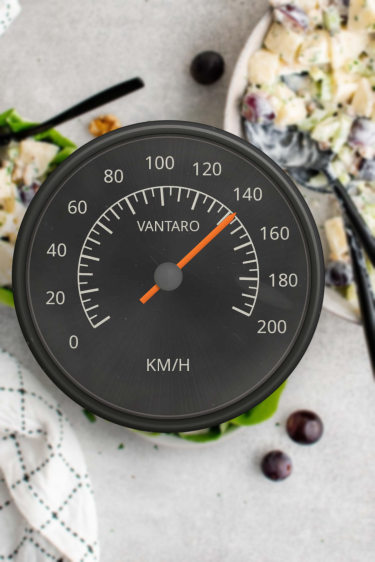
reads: 142.5
